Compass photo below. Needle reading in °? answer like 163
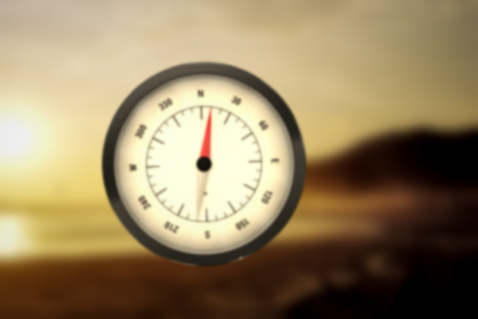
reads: 10
